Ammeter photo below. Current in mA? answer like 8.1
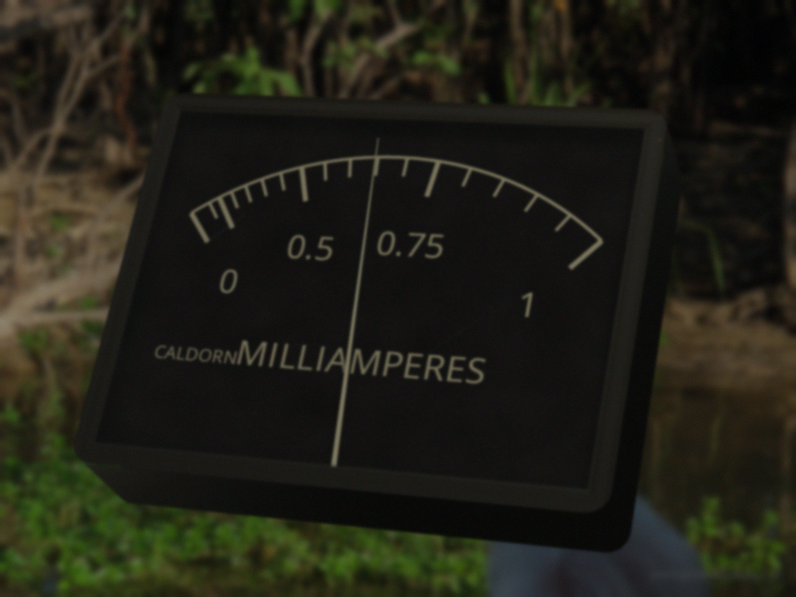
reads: 0.65
